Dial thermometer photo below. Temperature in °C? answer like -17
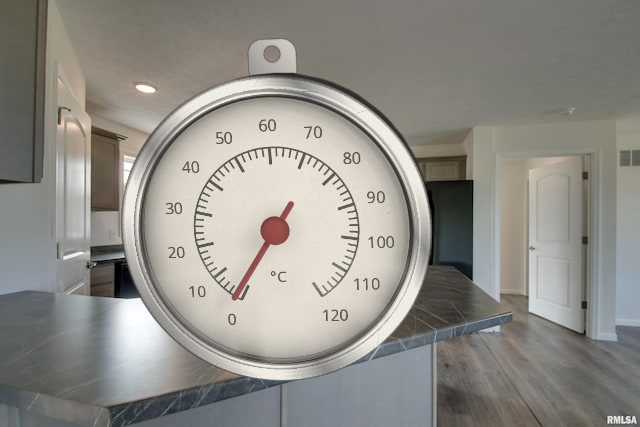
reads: 2
